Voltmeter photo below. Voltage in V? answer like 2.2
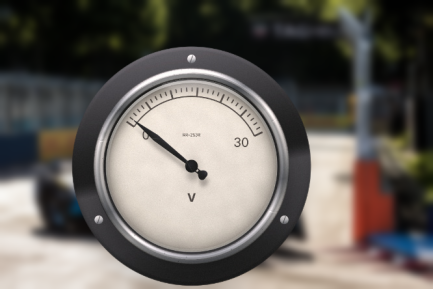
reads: 1
